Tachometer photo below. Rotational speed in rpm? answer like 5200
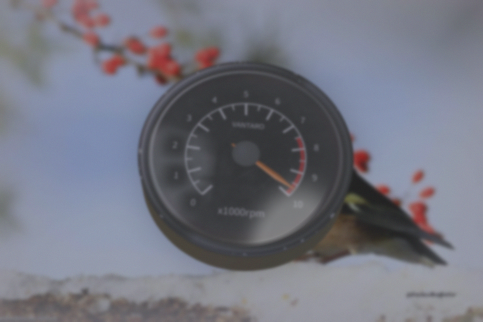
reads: 9750
